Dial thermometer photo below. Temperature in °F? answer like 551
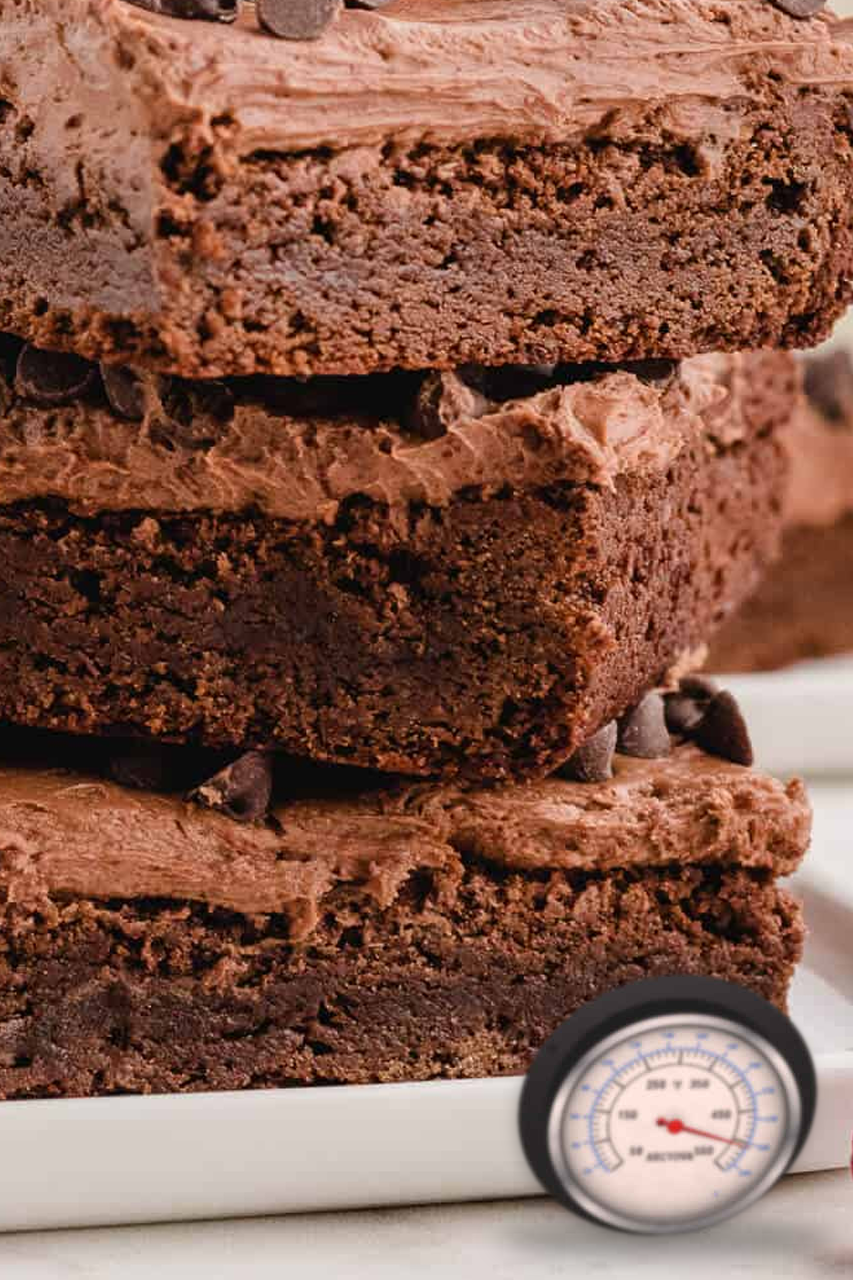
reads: 500
